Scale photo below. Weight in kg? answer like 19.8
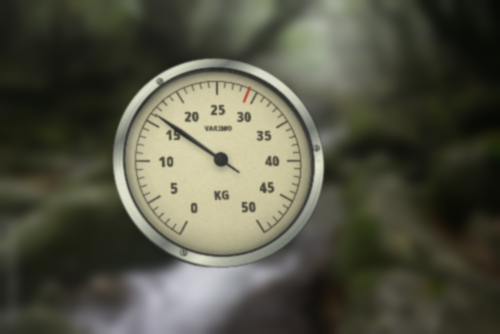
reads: 16
